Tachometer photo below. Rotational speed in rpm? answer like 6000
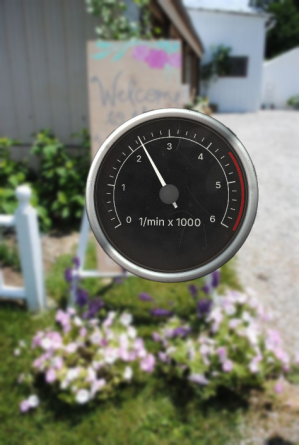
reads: 2300
